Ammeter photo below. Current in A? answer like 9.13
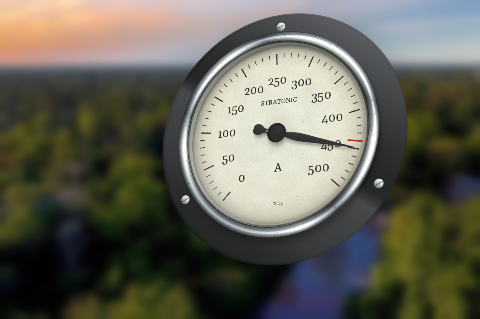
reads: 450
